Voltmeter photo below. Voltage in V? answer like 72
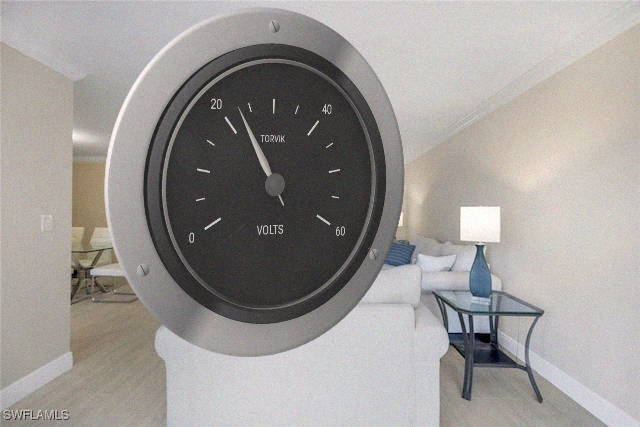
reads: 22.5
